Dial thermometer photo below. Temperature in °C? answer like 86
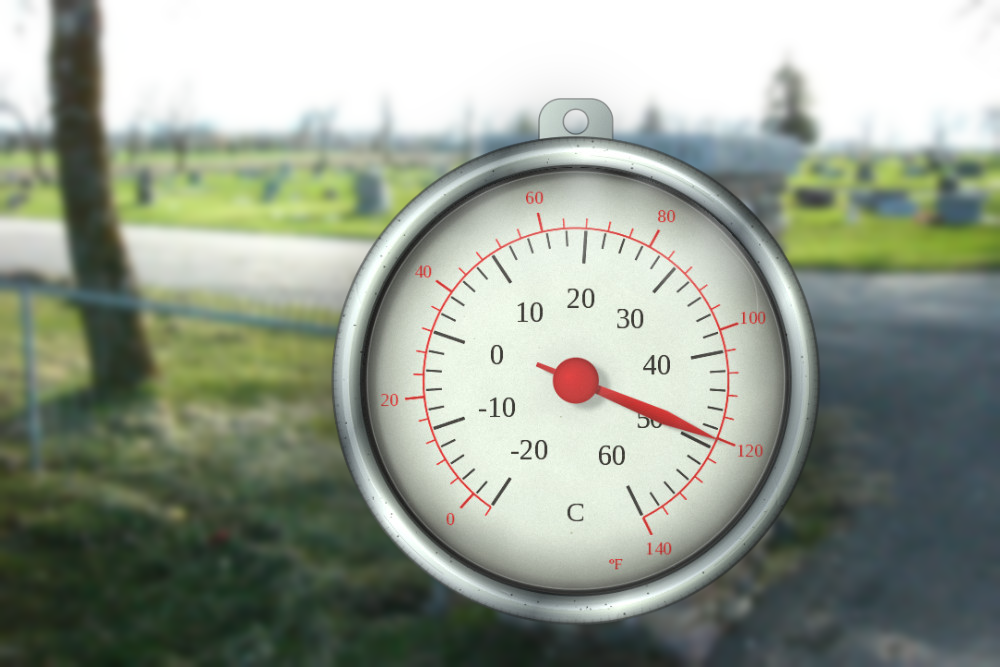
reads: 49
